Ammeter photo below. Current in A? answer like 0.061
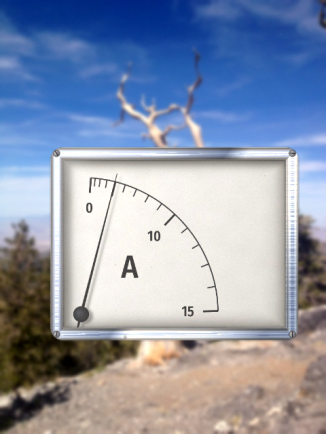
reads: 5
